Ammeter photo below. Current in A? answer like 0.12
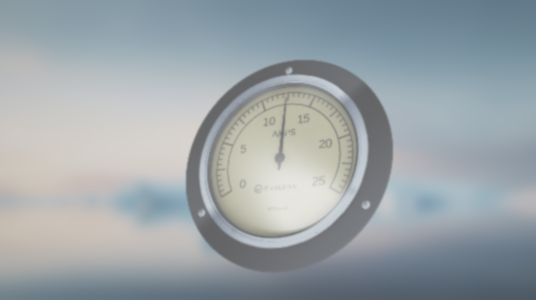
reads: 12.5
